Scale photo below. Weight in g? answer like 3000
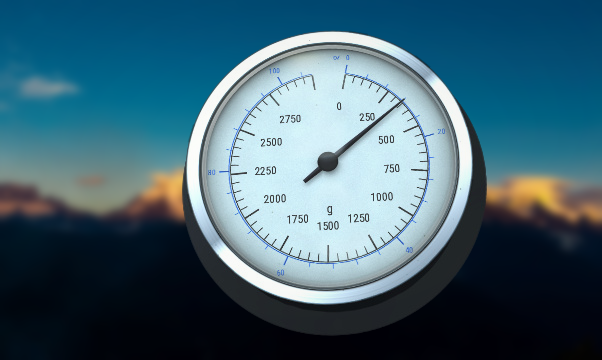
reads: 350
